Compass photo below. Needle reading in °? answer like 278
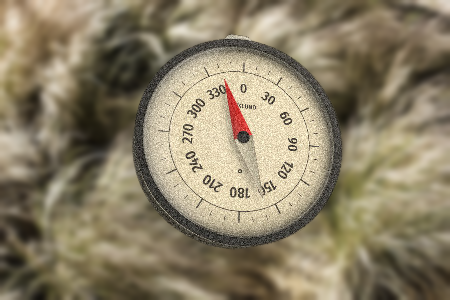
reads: 340
